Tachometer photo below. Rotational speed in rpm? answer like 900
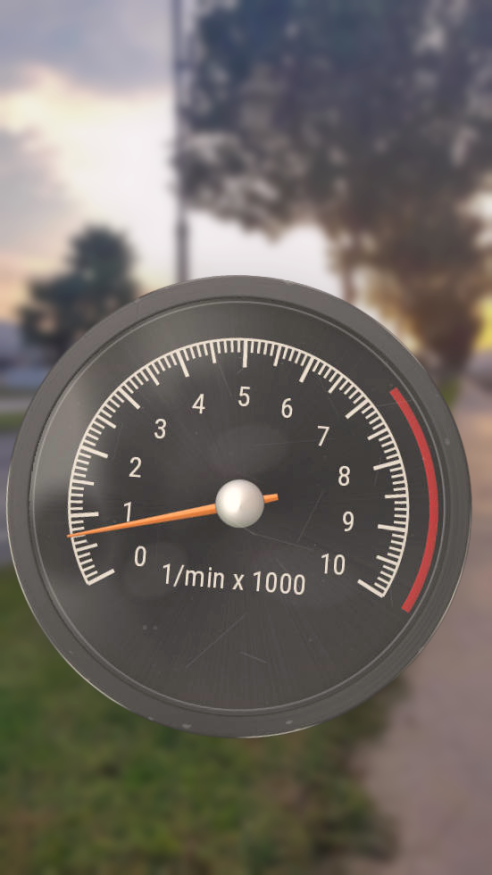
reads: 700
